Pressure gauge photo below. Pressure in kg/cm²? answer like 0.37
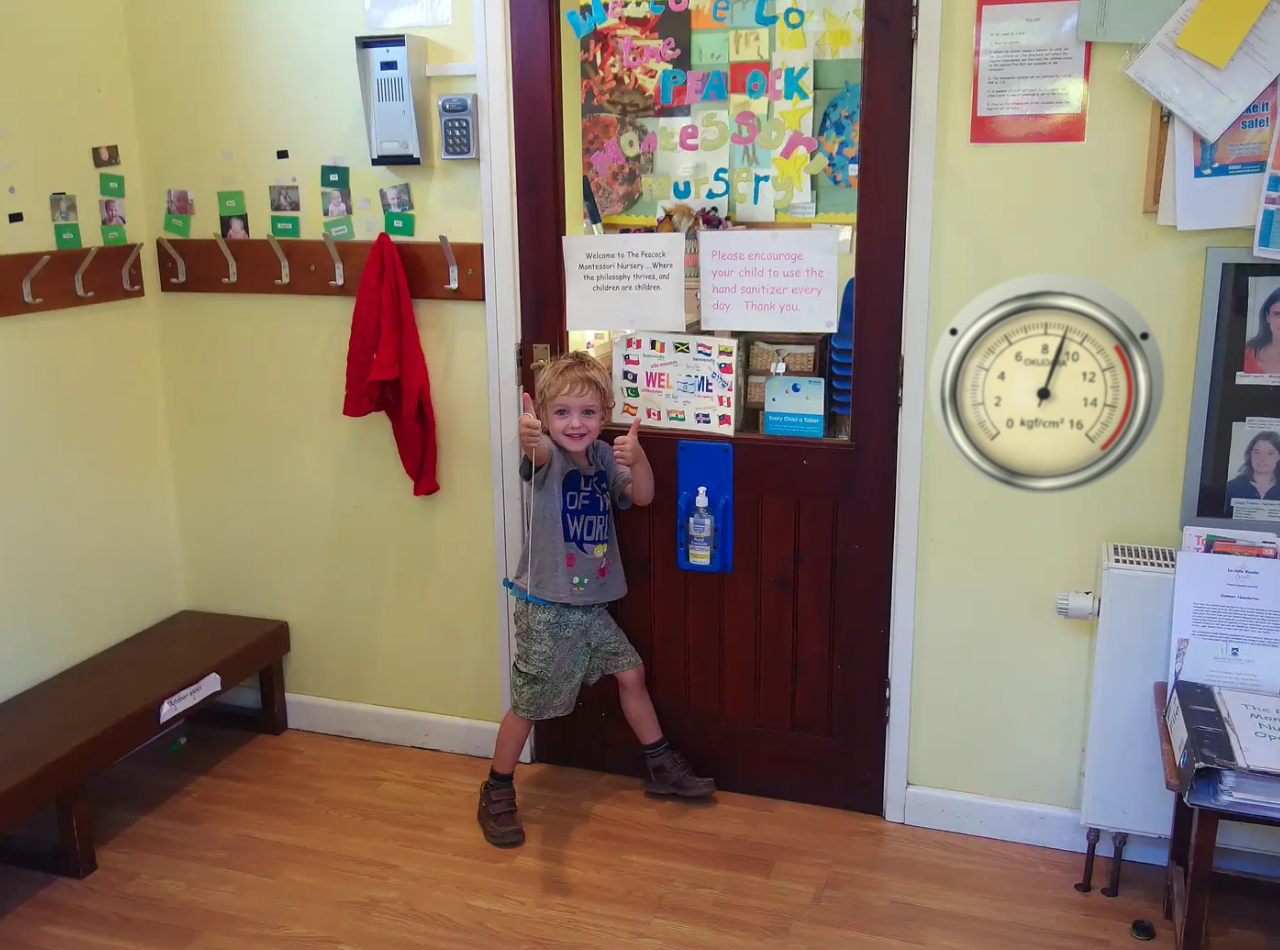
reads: 9
